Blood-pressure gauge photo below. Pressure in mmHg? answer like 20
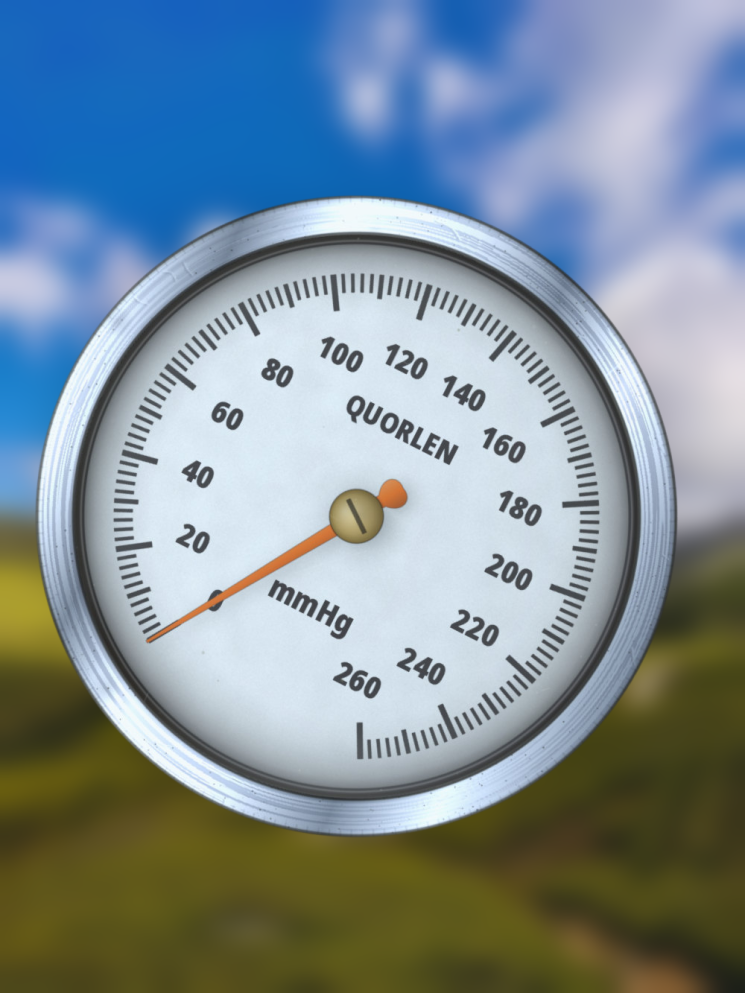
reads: 0
